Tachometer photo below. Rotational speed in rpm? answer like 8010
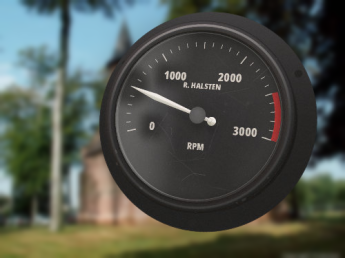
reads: 500
